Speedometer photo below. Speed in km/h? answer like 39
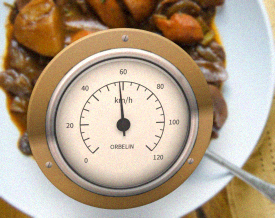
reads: 57.5
